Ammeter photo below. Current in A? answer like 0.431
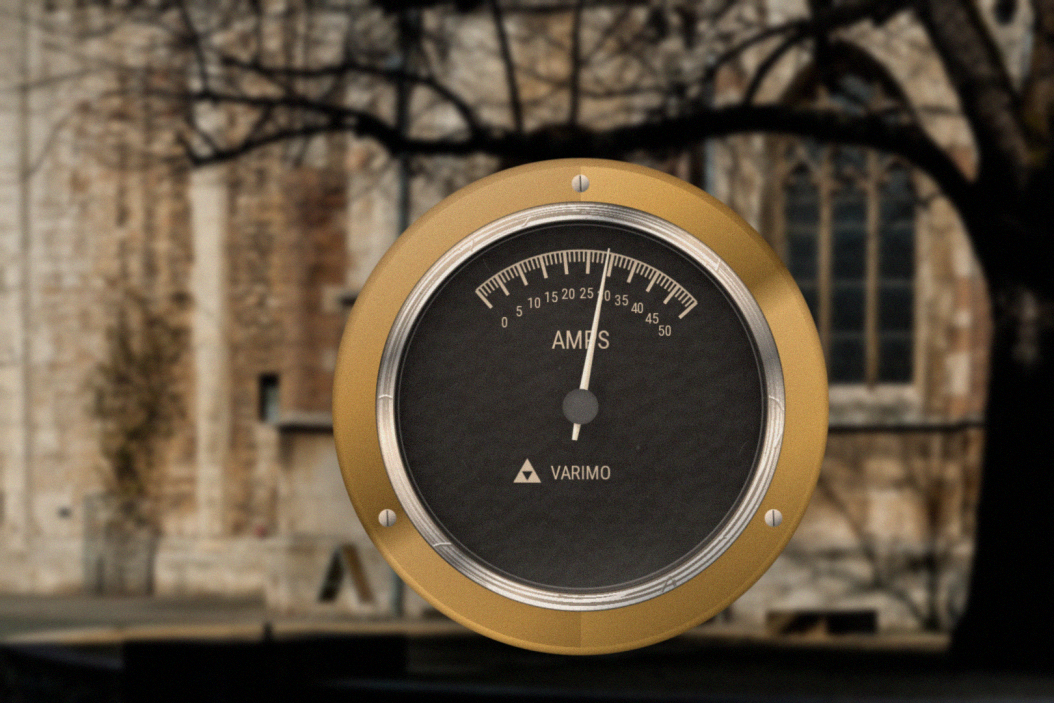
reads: 29
